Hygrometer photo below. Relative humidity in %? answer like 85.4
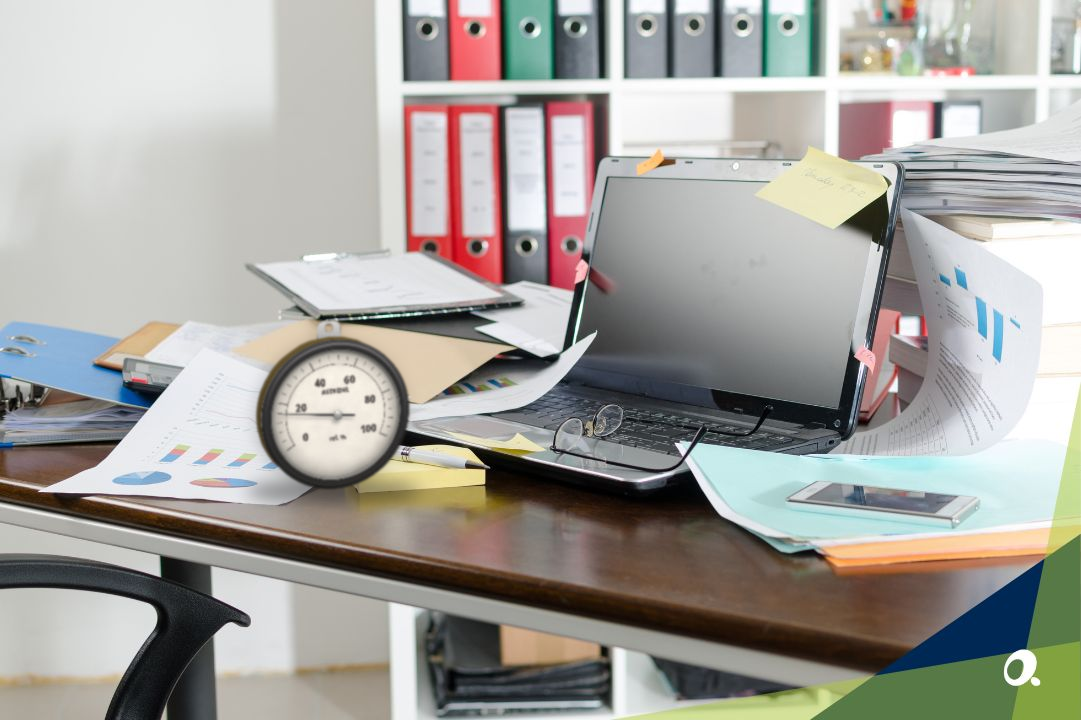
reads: 16
